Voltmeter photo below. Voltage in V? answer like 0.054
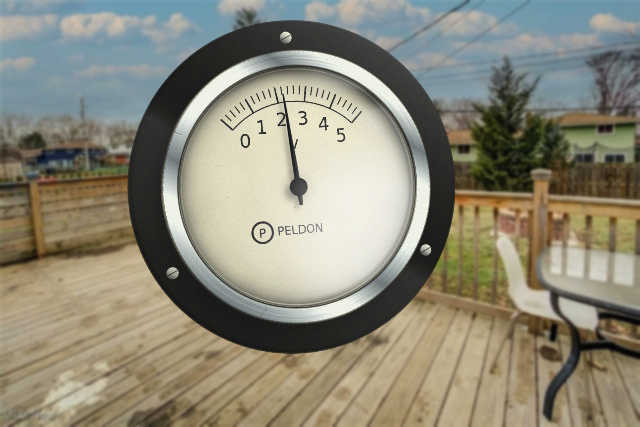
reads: 2.2
